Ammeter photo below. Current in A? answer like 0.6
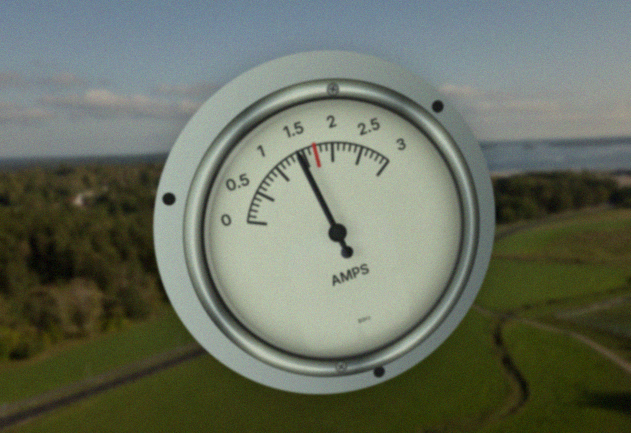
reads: 1.4
